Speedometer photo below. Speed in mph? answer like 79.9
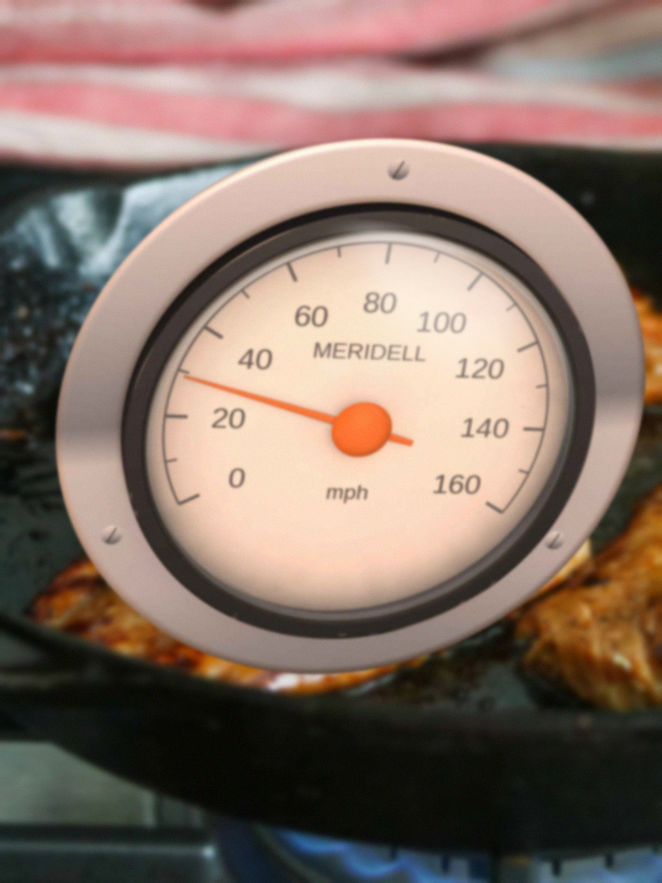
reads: 30
